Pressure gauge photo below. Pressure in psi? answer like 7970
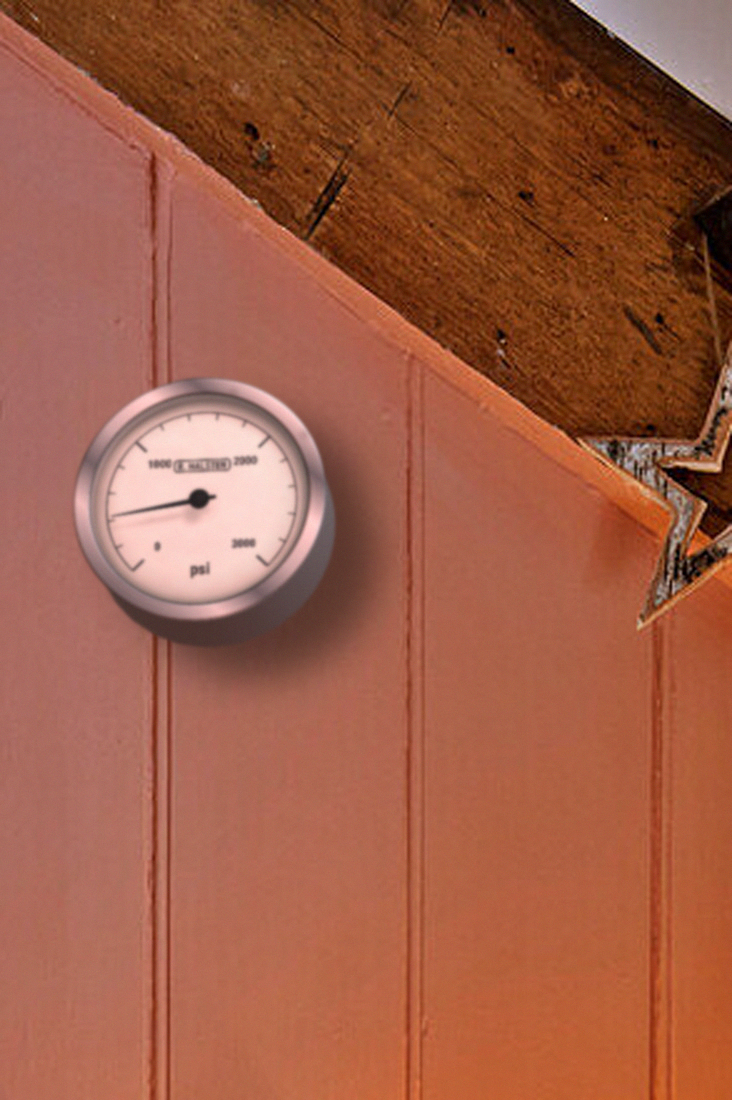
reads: 400
